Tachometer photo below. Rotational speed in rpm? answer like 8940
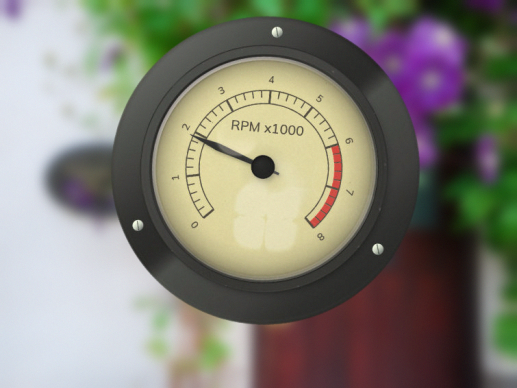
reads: 1900
